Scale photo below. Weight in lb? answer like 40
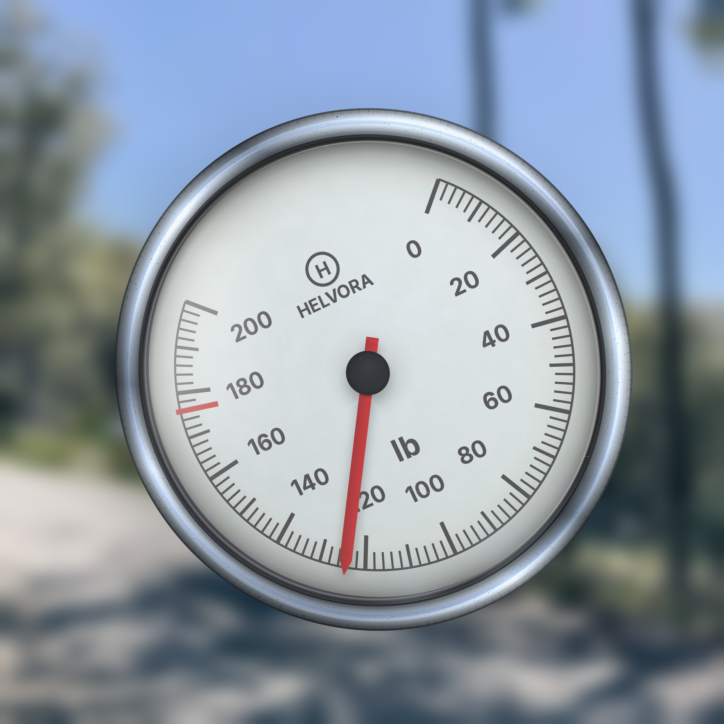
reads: 124
